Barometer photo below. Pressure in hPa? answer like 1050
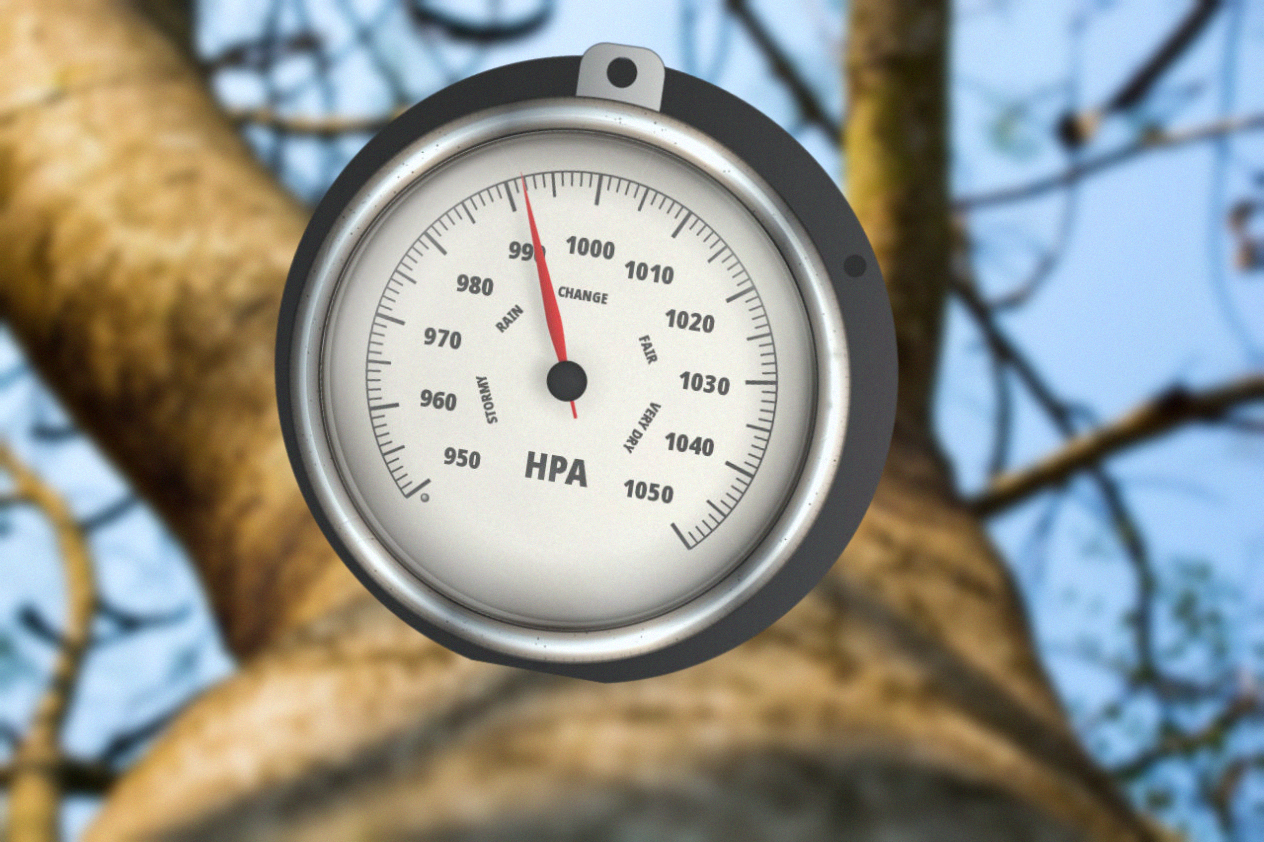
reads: 992
